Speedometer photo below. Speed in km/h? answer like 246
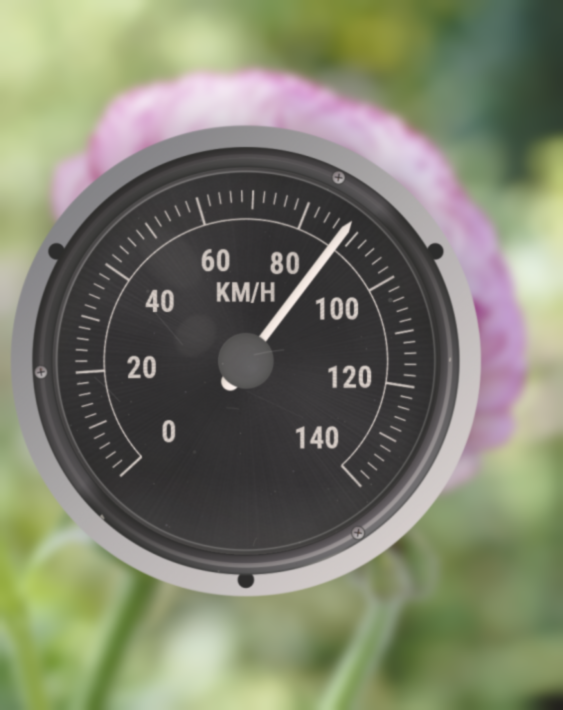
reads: 88
